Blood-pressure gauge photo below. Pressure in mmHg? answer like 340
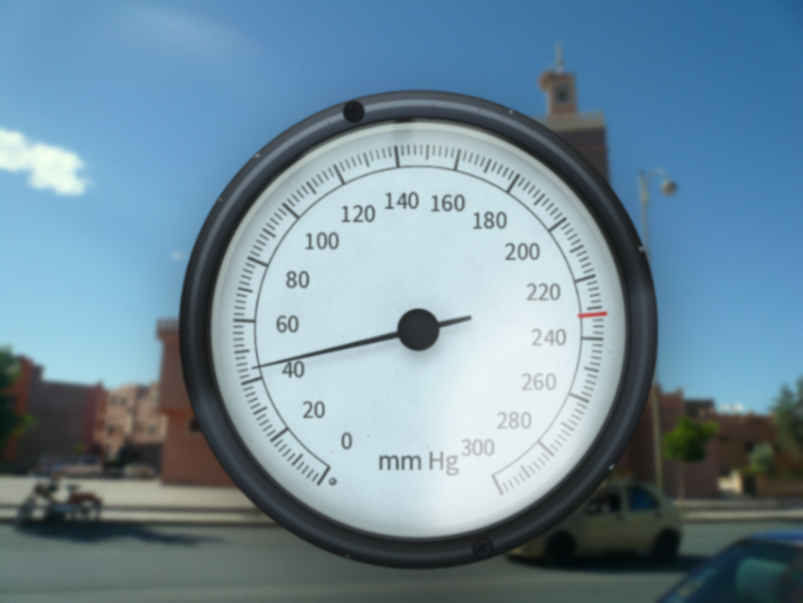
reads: 44
